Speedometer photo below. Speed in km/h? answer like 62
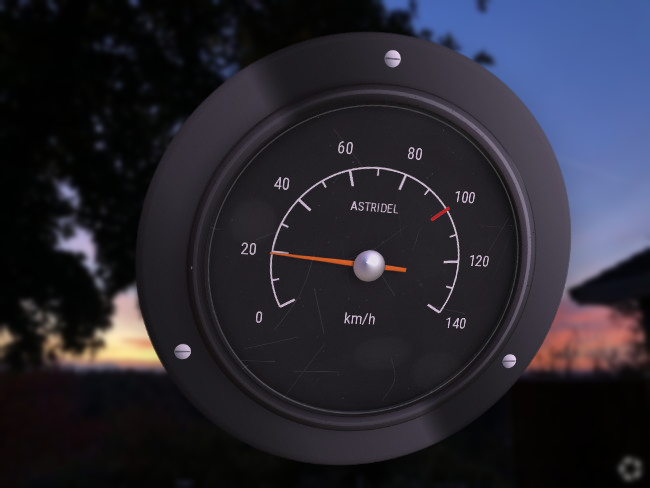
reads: 20
